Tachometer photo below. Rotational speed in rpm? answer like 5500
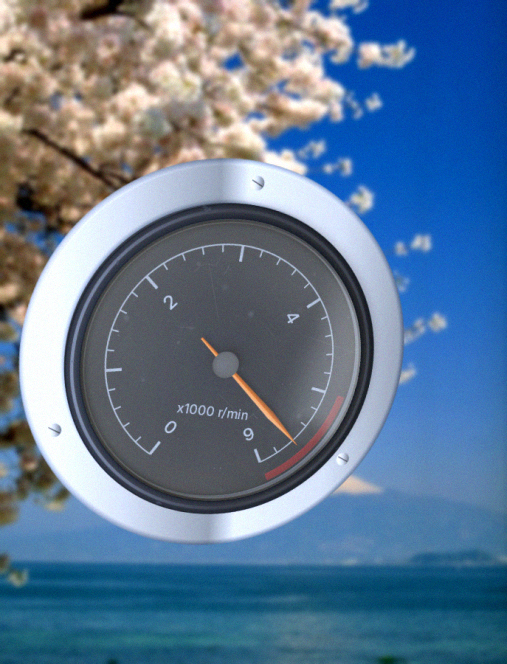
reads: 5600
